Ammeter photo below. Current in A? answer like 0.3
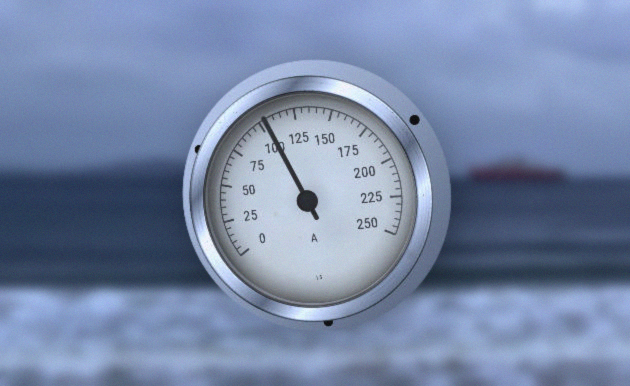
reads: 105
